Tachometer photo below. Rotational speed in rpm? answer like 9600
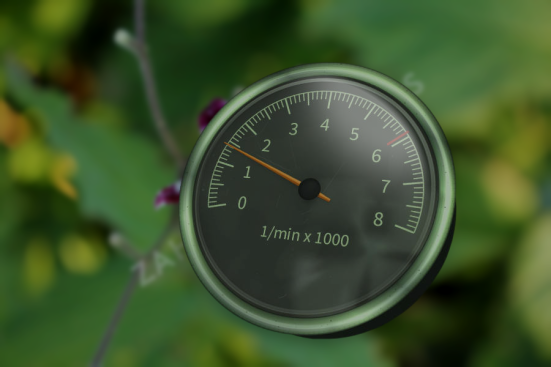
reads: 1400
